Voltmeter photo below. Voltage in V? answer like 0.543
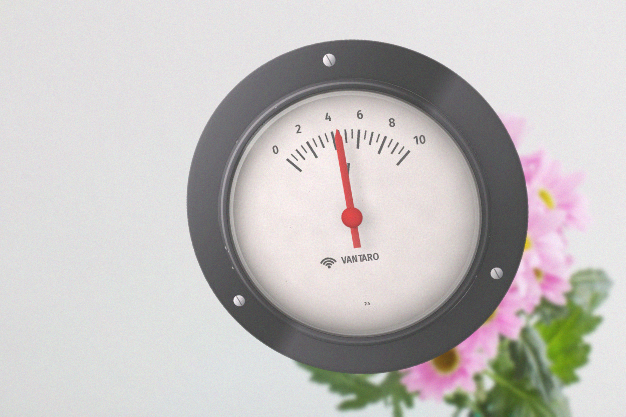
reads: 4.5
